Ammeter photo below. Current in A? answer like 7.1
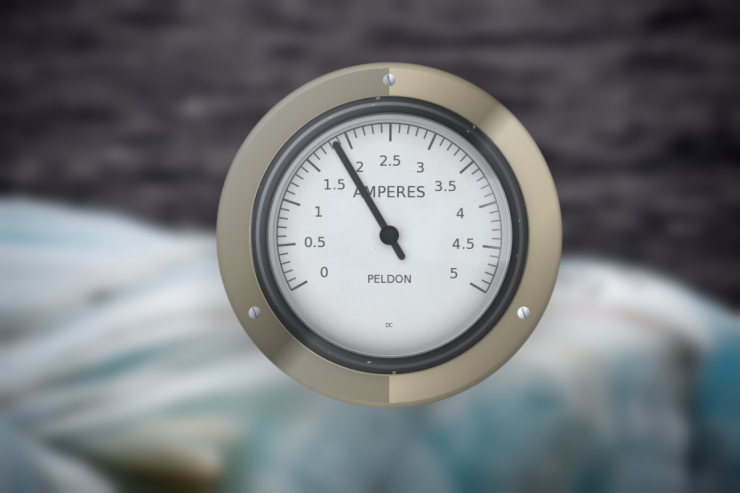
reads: 1.85
